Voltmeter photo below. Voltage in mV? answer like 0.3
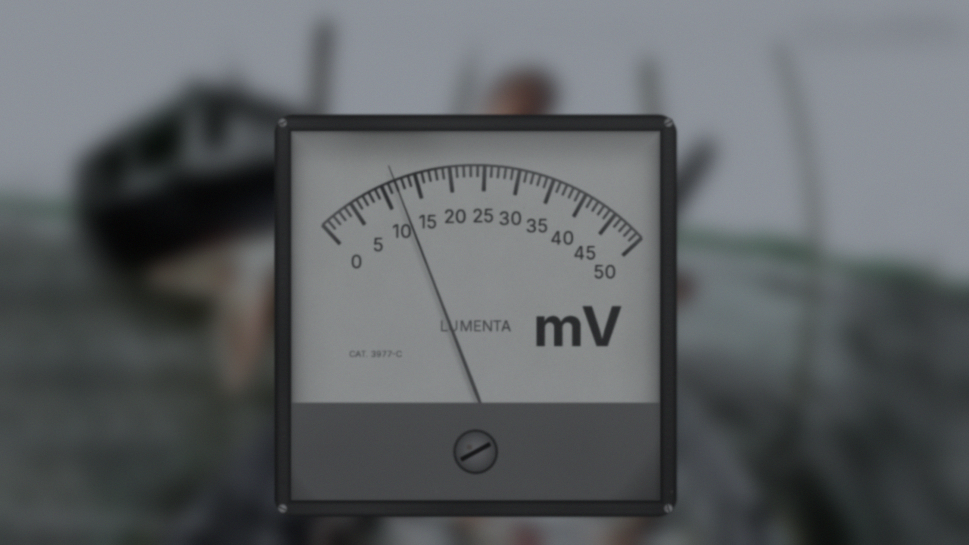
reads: 12
